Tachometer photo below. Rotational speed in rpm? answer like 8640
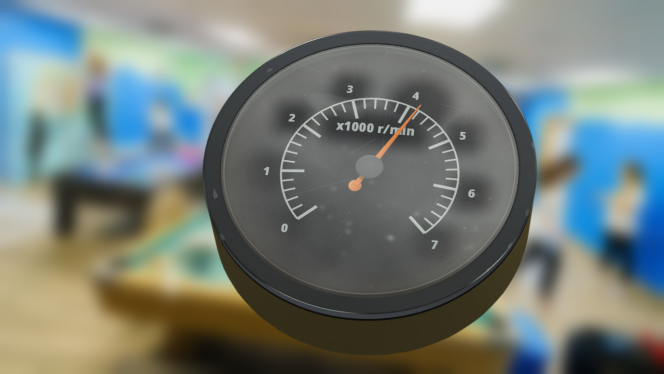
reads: 4200
